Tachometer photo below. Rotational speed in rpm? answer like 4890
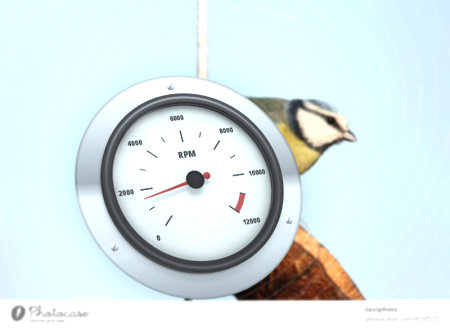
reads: 1500
